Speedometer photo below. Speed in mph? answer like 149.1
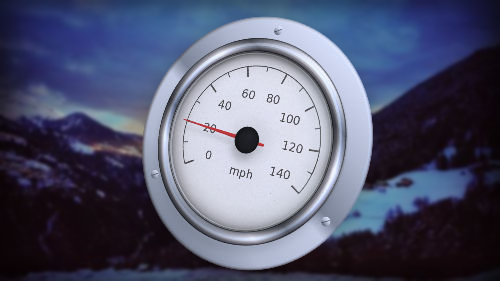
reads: 20
